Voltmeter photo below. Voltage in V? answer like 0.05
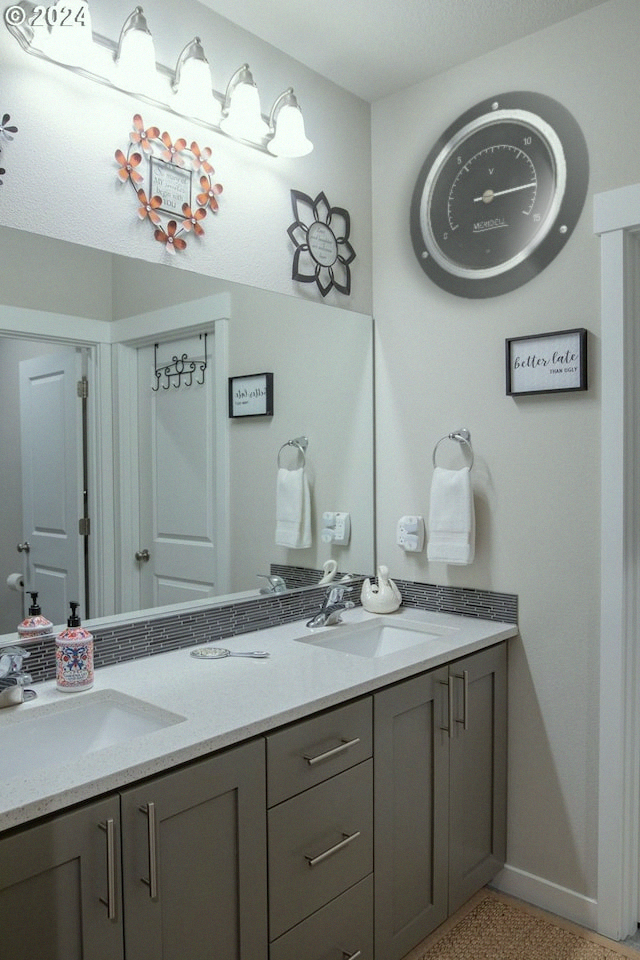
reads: 13
